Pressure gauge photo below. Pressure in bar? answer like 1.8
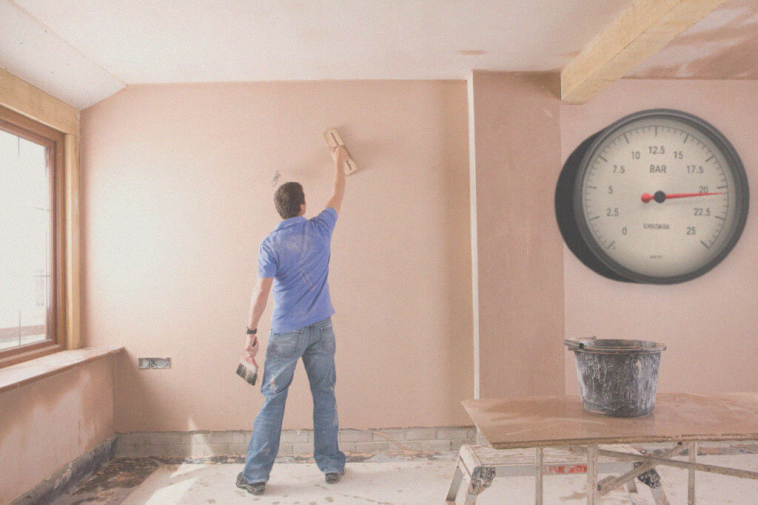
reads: 20.5
